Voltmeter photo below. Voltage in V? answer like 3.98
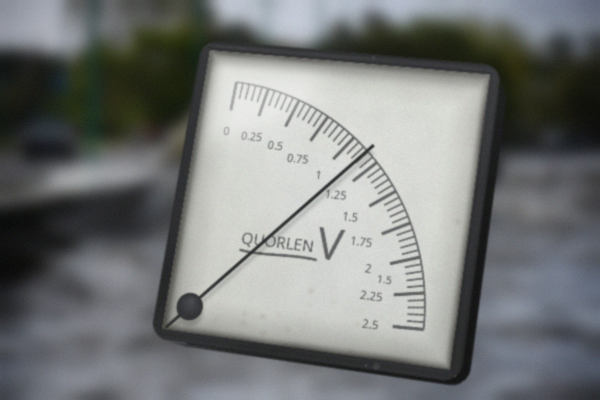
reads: 1.15
